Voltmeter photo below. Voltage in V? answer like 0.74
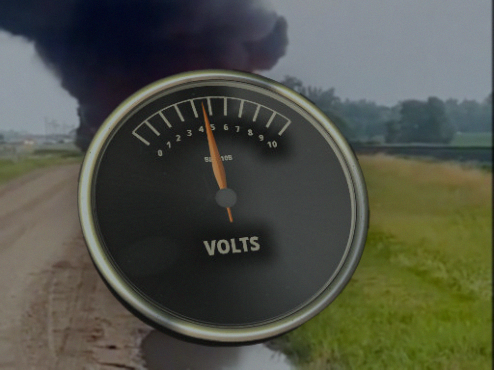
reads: 4.5
